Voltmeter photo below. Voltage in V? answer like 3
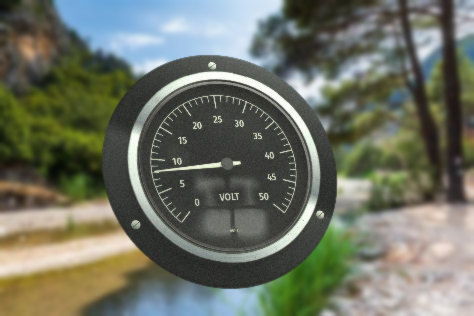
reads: 8
